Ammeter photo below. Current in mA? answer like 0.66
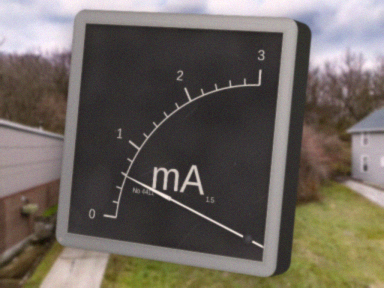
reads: 0.6
